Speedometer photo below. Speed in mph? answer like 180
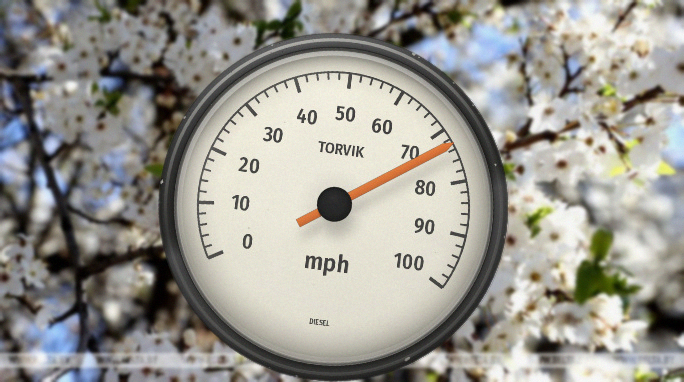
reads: 73
